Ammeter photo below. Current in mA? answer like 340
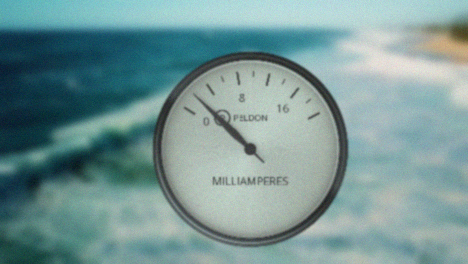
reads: 2
